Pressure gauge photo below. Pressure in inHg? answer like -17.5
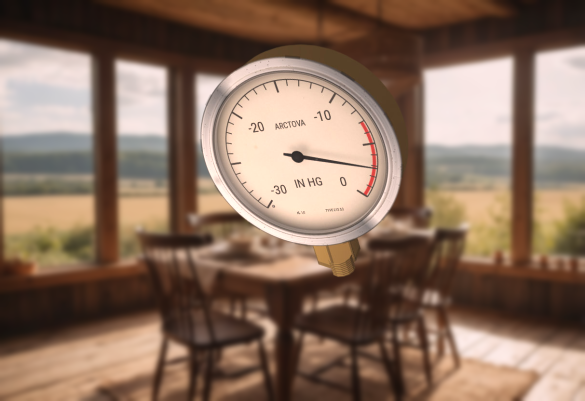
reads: -3
